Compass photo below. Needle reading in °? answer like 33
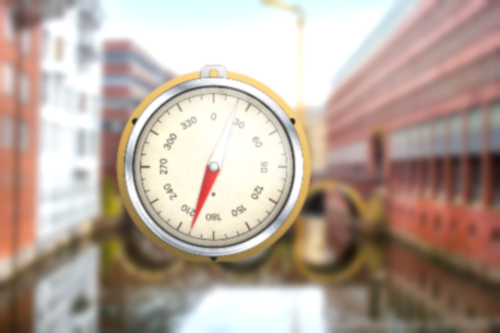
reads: 200
